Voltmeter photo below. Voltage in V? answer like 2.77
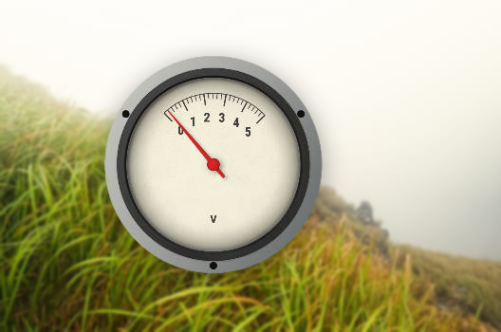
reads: 0.2
